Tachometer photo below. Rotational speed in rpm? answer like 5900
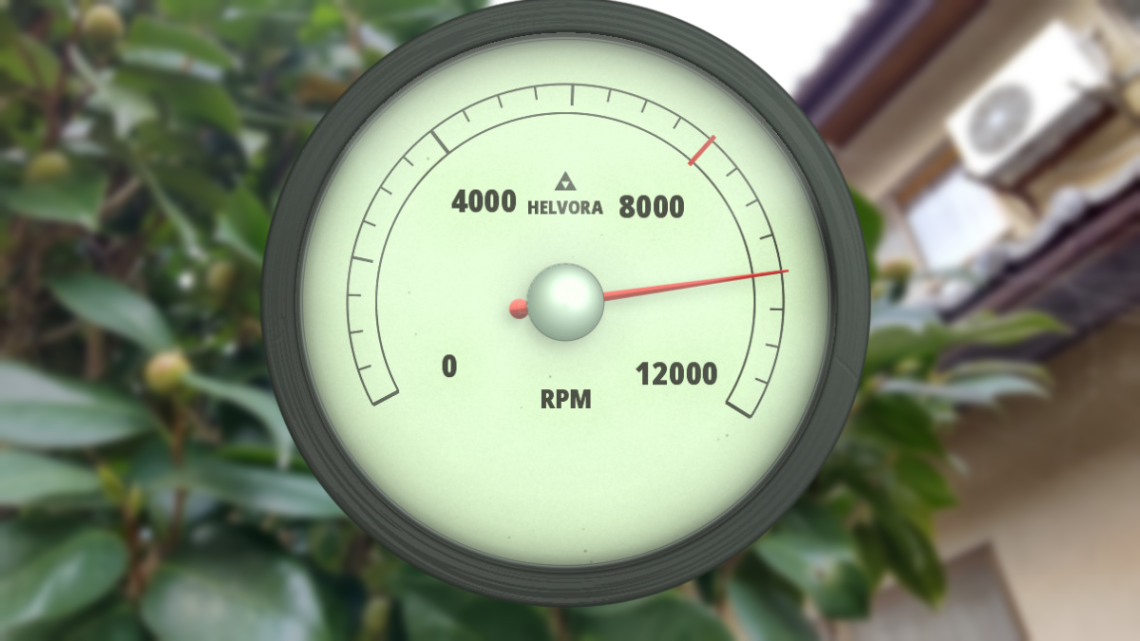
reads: 10000
